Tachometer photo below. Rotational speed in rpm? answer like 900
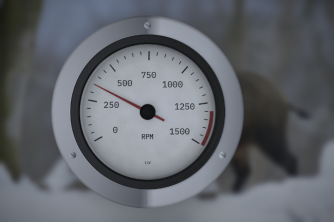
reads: 350
